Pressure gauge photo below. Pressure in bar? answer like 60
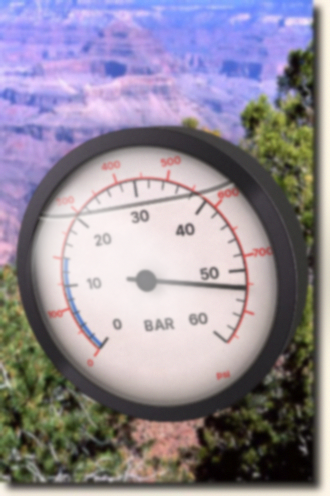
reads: 52
